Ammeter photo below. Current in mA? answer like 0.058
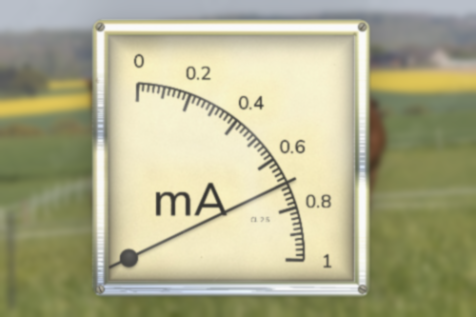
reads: 0.7
